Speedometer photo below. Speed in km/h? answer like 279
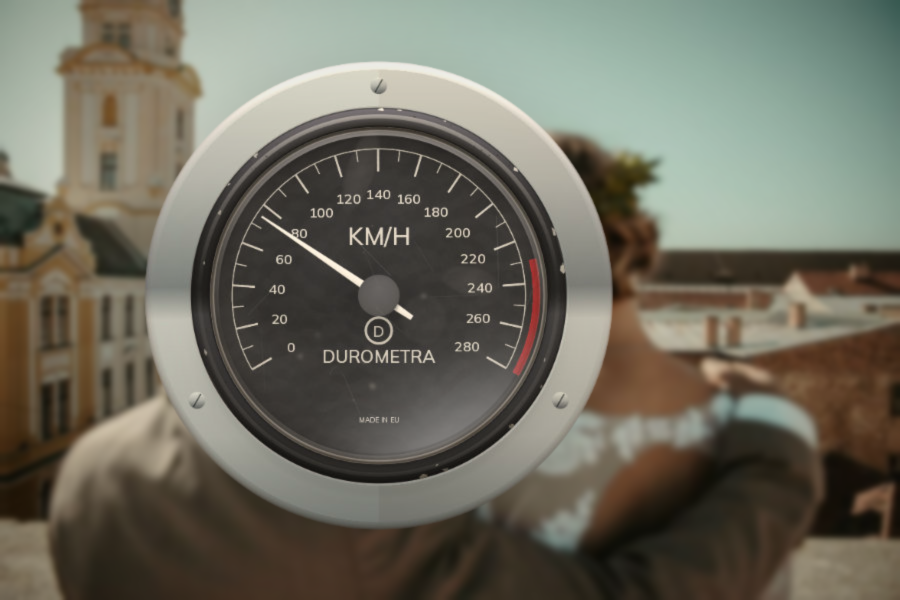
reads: 75
